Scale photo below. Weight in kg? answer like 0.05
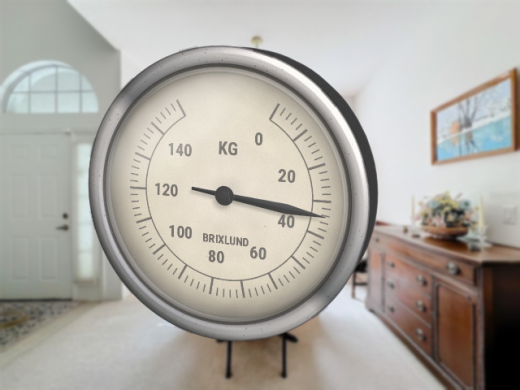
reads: 34
